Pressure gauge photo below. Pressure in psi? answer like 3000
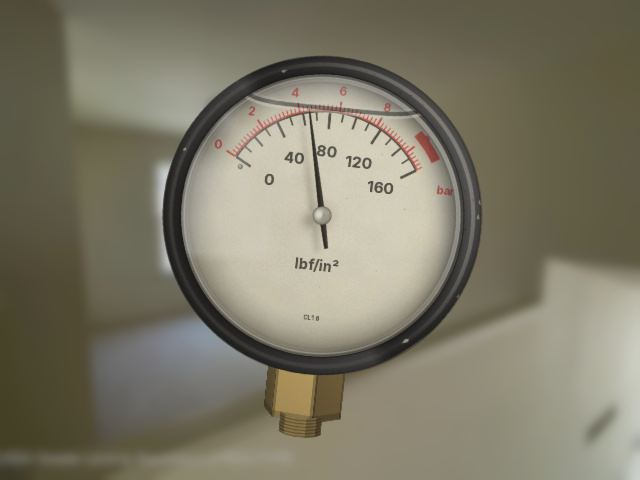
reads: 65
